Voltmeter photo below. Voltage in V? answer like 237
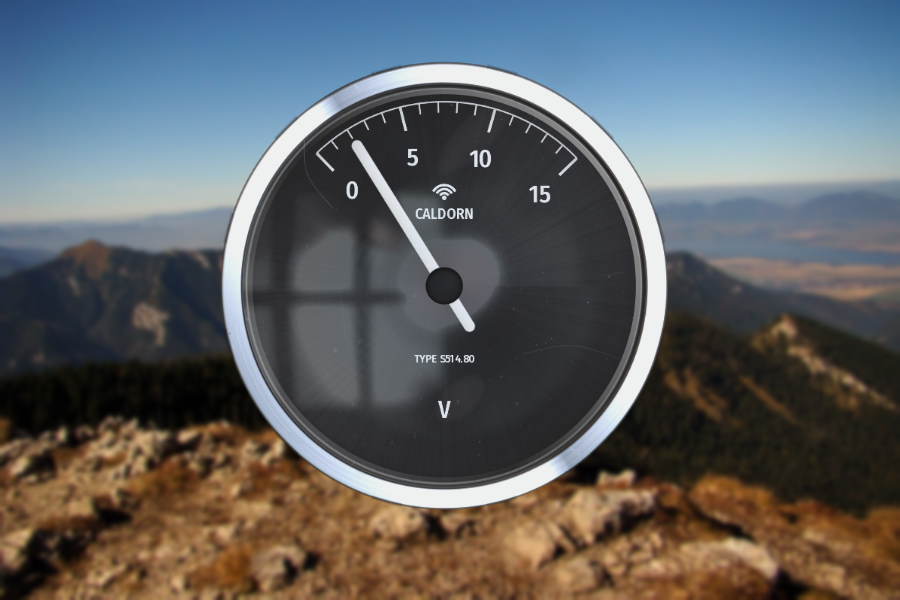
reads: 2
